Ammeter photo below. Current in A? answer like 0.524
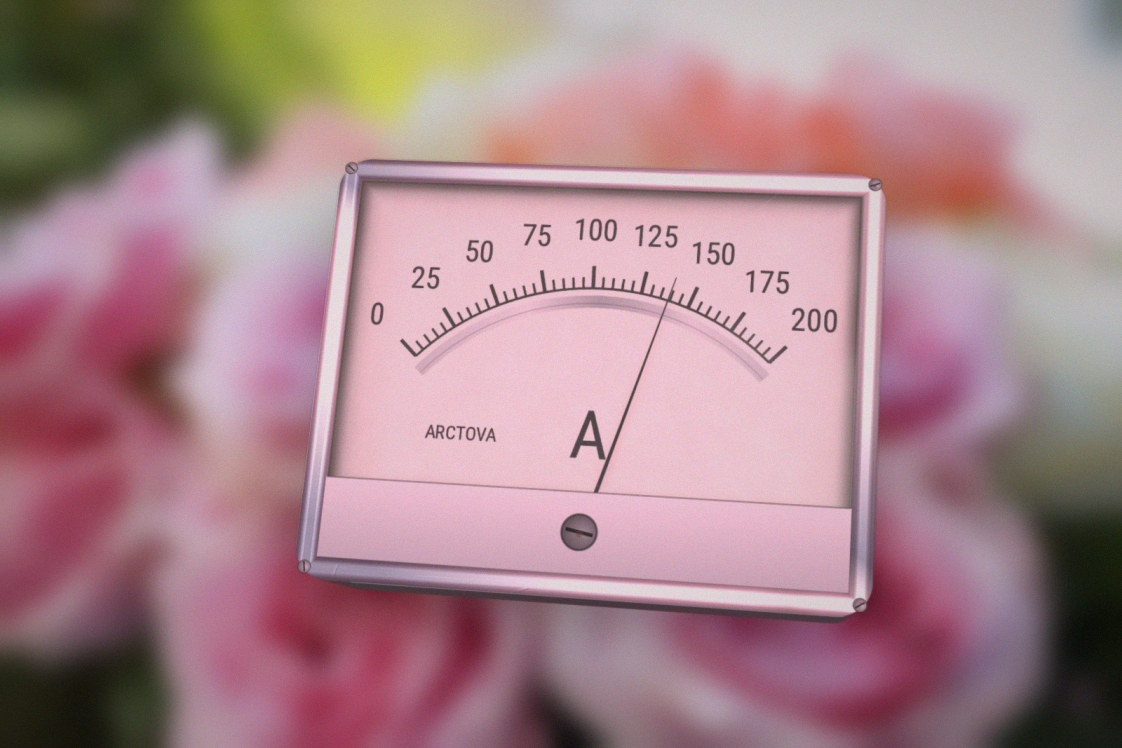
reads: 140
